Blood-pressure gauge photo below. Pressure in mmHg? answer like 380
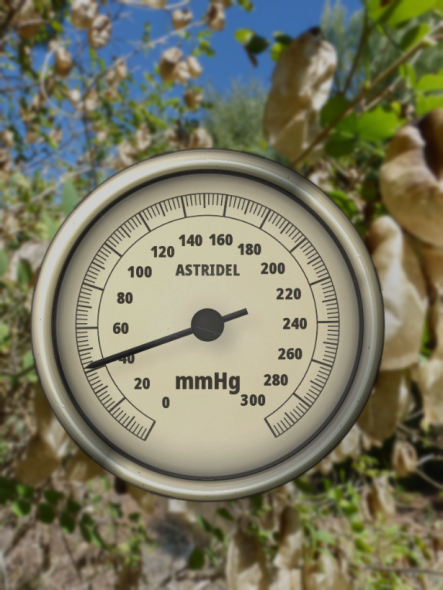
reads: 42
